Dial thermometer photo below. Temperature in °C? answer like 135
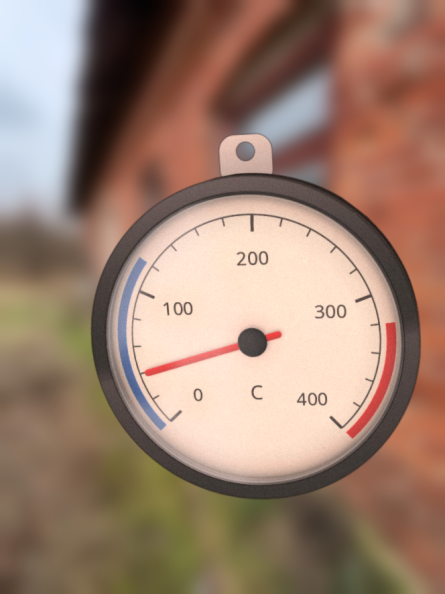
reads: 40
